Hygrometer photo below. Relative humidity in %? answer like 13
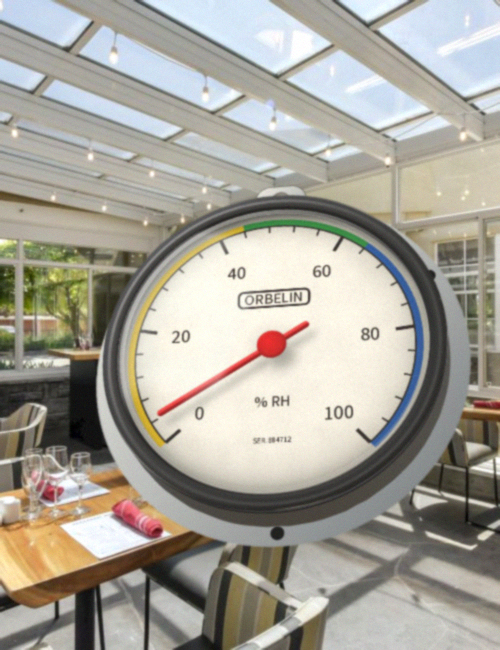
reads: 4
